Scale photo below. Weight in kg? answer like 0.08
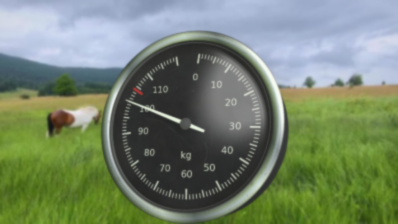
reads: 100
